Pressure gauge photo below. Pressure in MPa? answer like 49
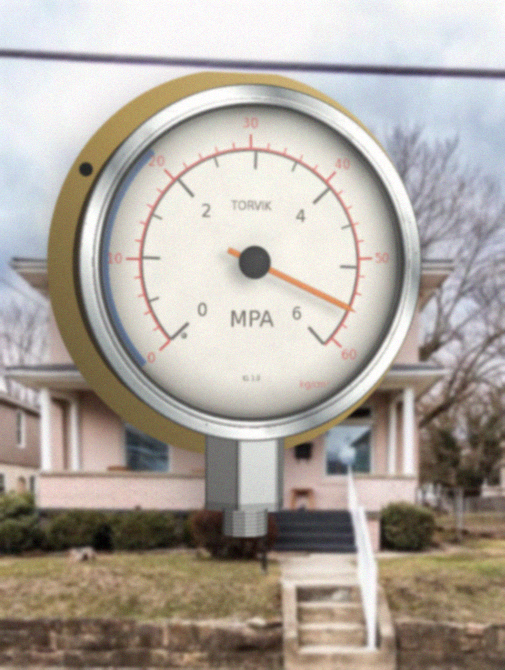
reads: 5.5
